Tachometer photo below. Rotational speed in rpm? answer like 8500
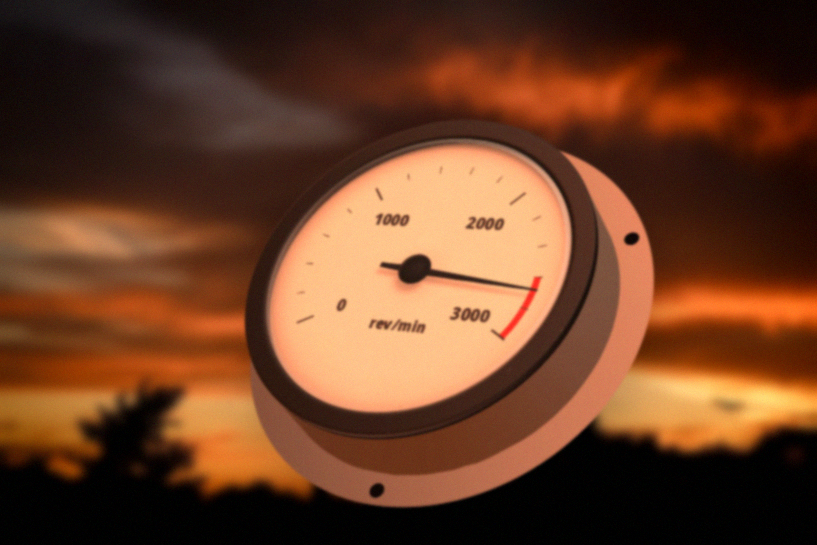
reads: 2700
